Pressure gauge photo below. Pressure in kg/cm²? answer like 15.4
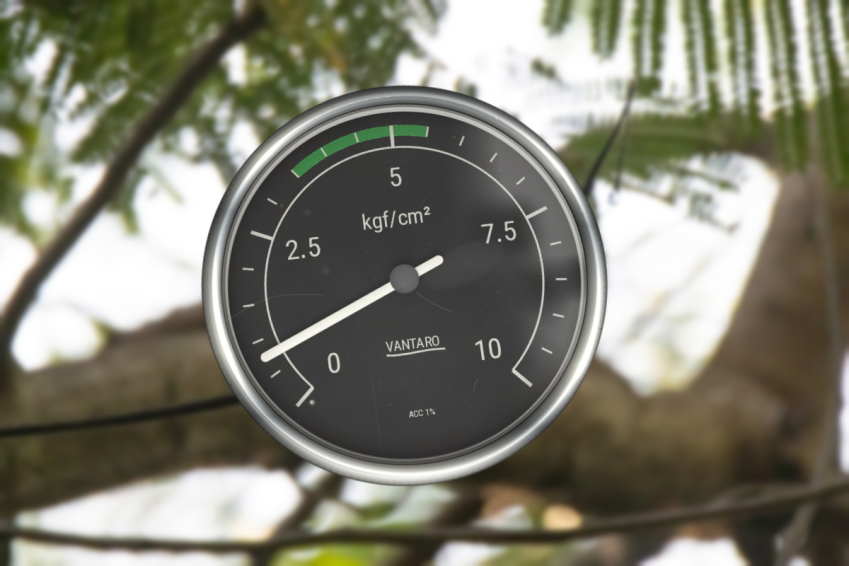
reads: 0.75
